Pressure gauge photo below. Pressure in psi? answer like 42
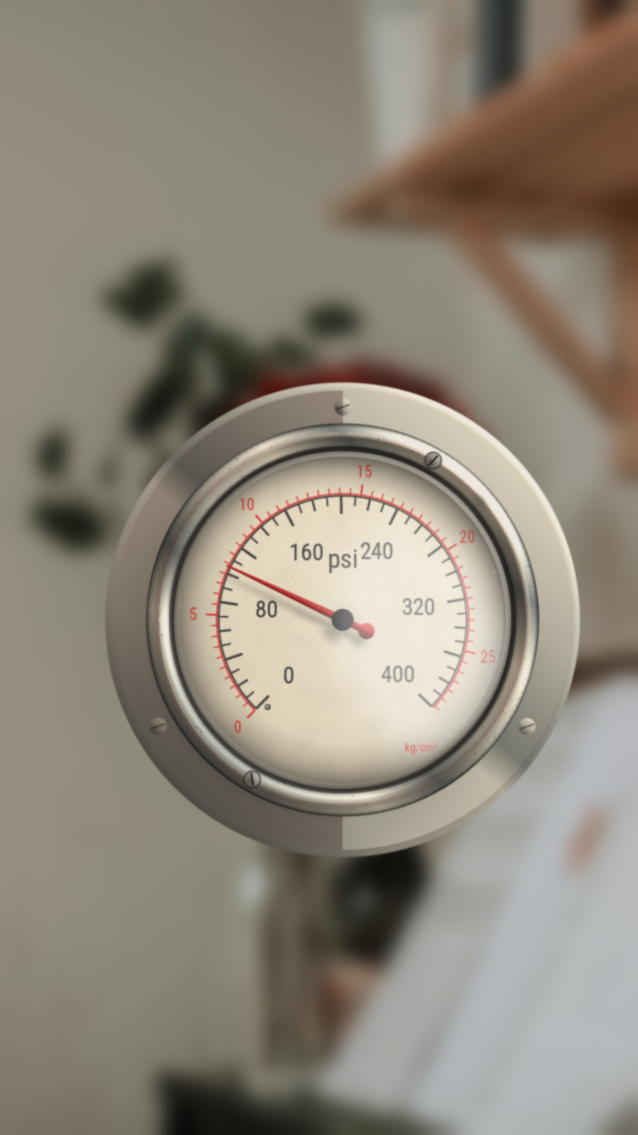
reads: 105
